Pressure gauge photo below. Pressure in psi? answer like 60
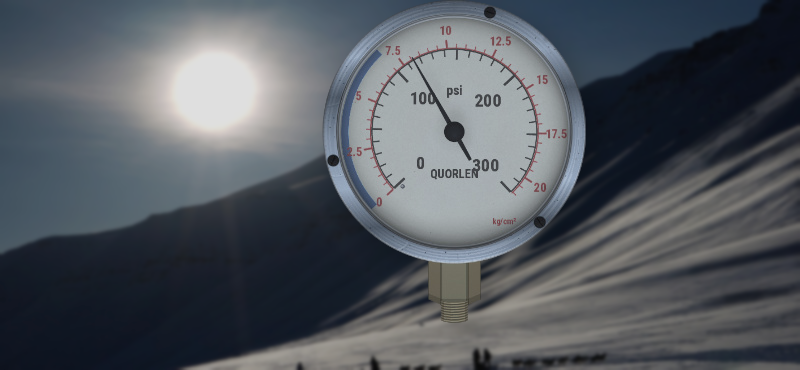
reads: 115
